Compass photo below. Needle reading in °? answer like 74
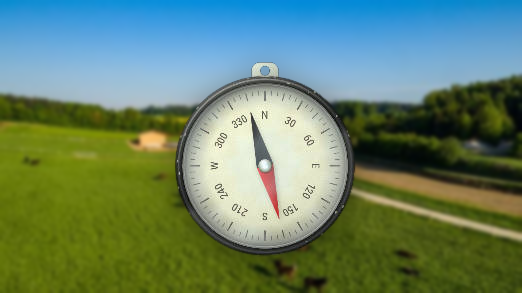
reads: 165
